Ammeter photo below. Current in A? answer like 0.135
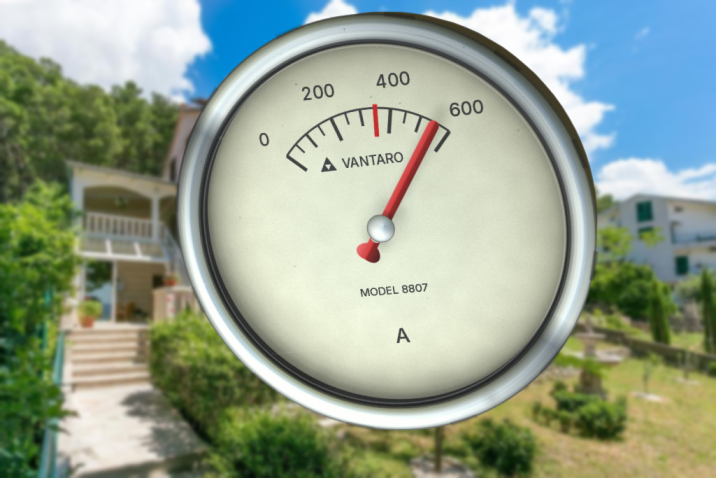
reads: 550
